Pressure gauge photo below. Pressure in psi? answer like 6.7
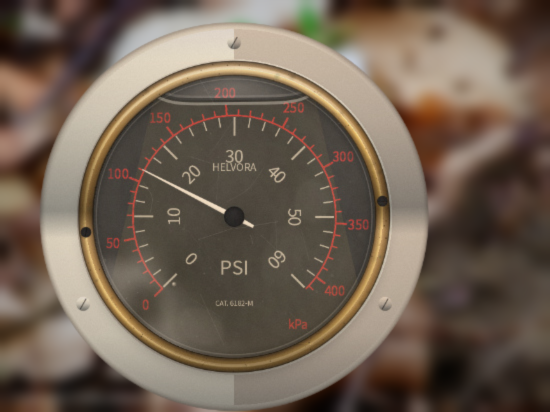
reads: 16
